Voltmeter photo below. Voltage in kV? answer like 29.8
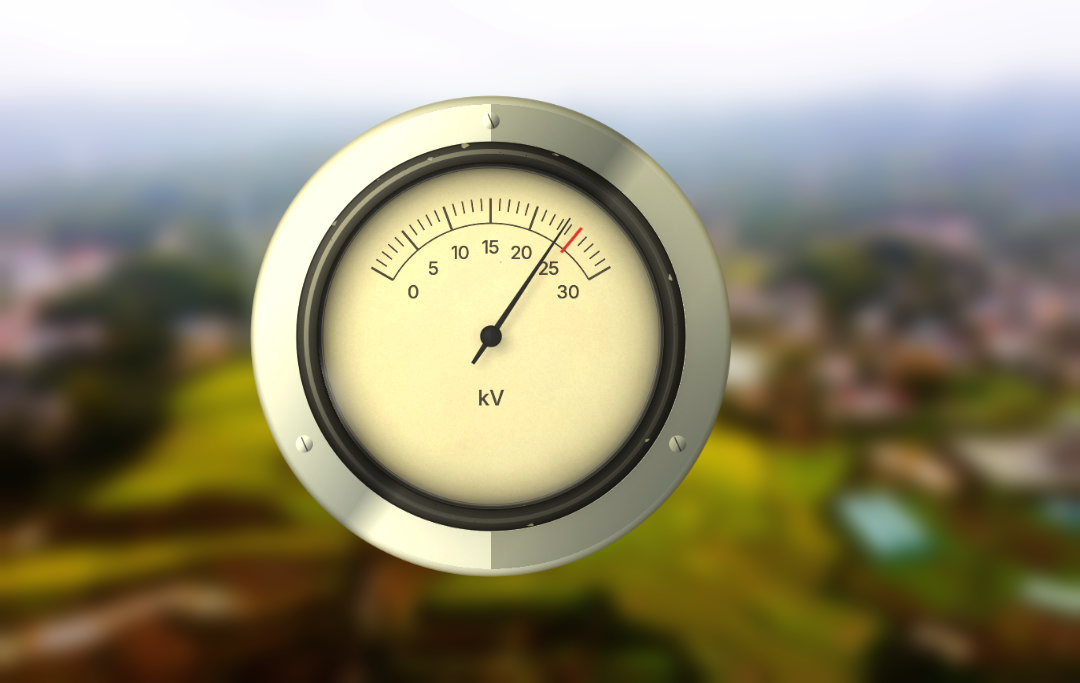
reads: 23.5
